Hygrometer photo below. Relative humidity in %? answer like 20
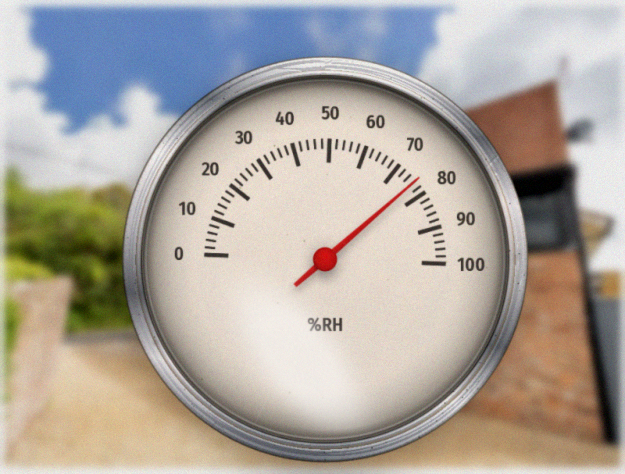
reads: 76
